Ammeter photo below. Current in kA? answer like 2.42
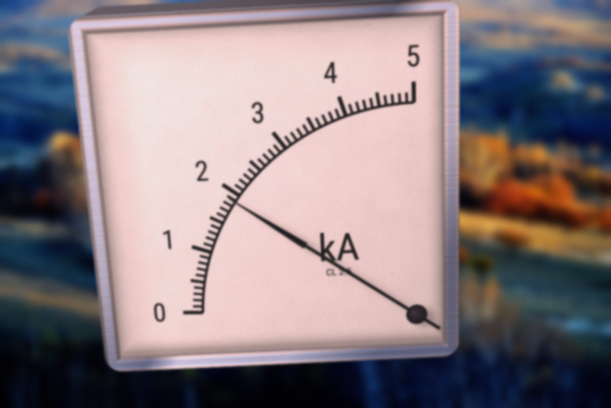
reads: 1.9
